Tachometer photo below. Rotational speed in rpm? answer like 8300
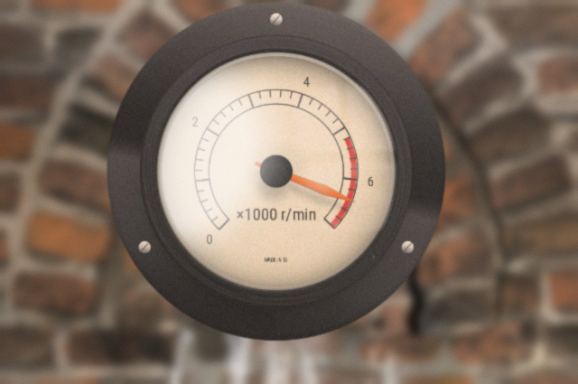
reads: 6400
